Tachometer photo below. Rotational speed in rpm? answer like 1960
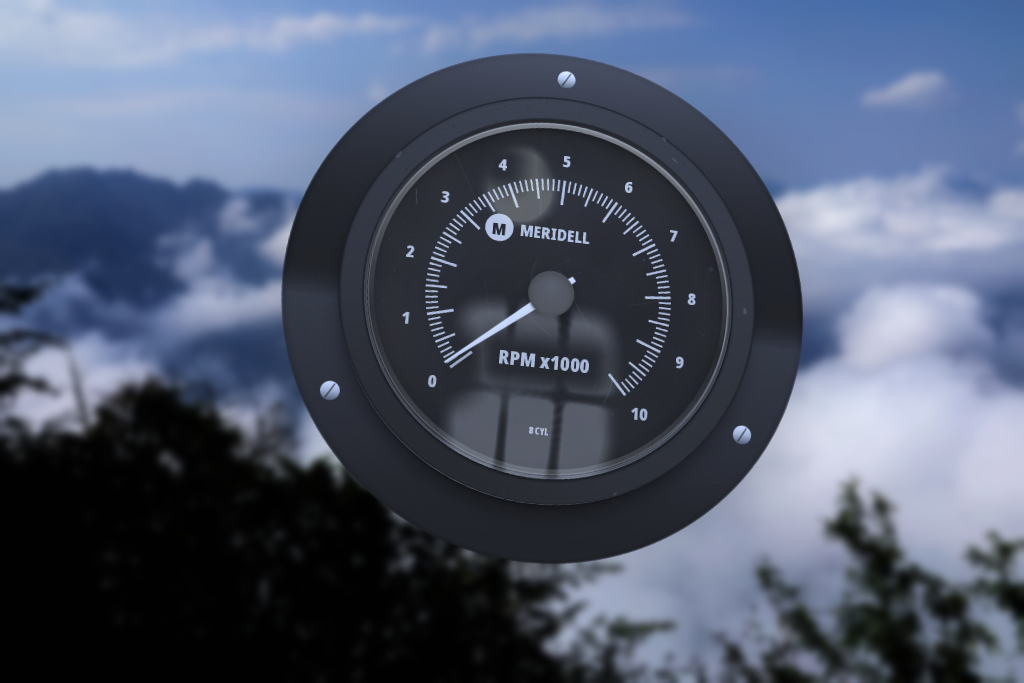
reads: 100
